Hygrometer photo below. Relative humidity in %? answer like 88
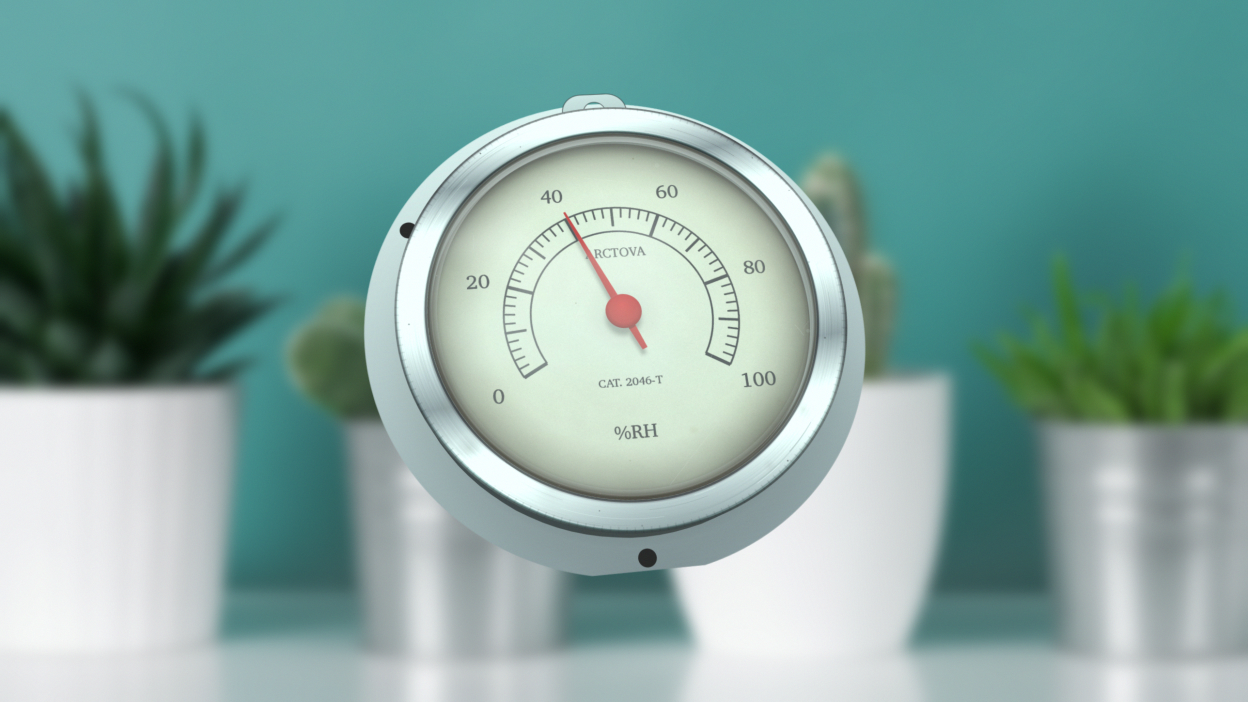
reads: 40
